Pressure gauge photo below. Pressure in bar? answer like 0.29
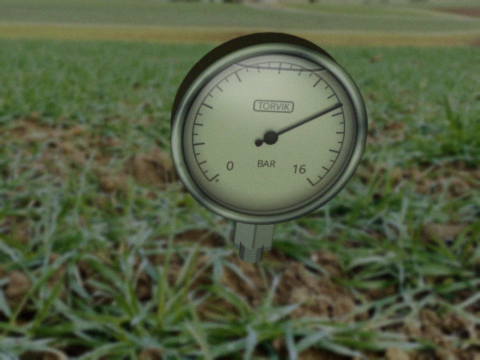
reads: 11.5
